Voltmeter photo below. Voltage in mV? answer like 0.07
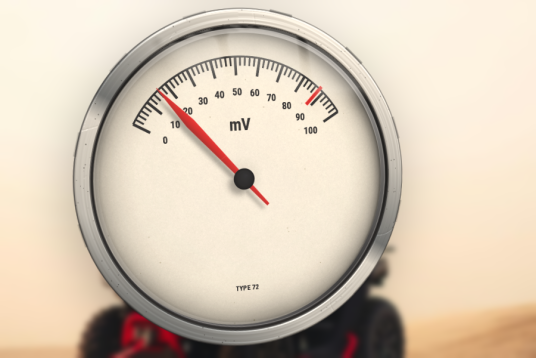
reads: 16
